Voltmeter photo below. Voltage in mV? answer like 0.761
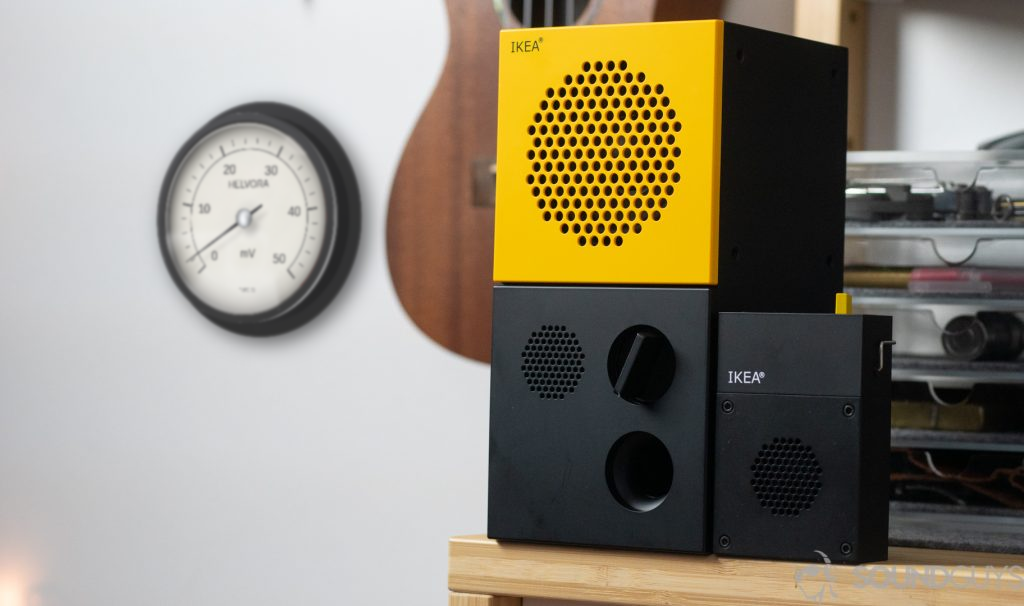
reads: 2
